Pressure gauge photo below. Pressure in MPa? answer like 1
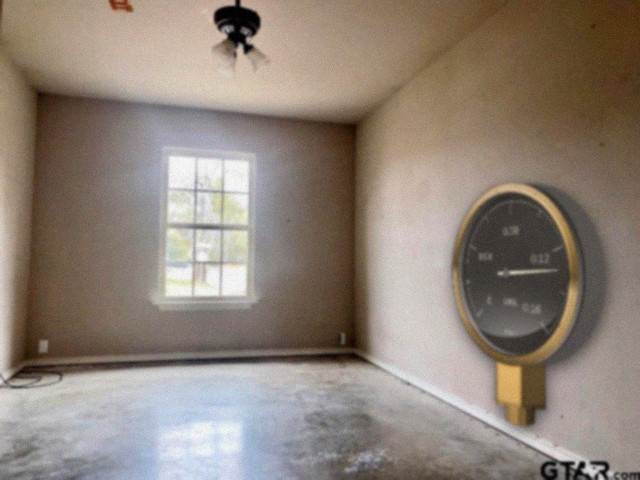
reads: 0.13
